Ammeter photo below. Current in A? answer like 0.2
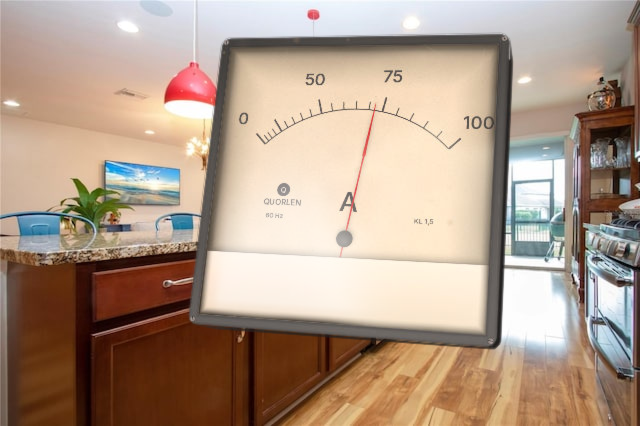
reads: 72.5
